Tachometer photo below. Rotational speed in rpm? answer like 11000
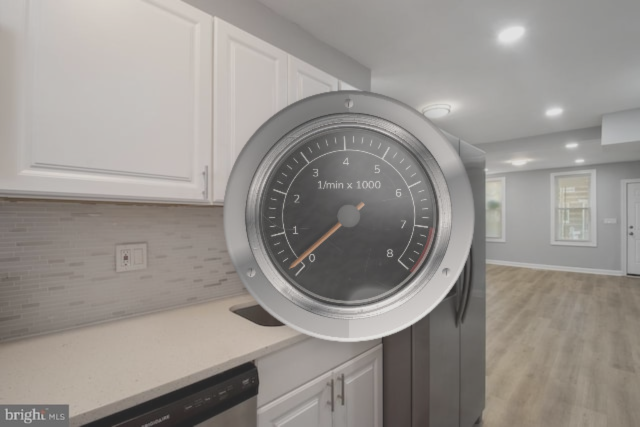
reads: 200
